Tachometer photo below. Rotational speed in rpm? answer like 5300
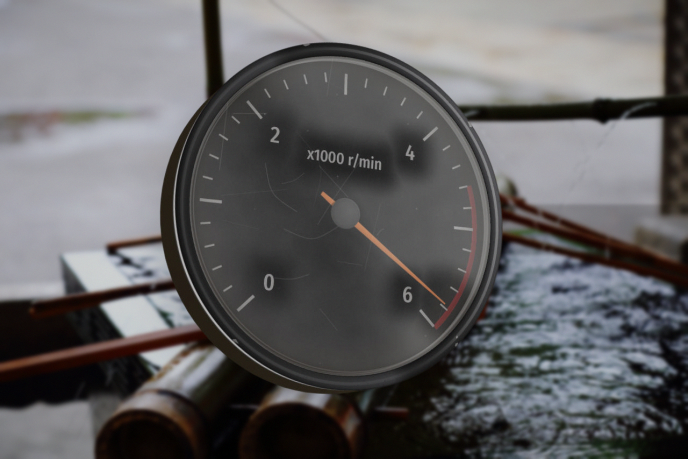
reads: 5800
